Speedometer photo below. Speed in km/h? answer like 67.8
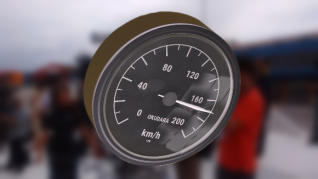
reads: 170
